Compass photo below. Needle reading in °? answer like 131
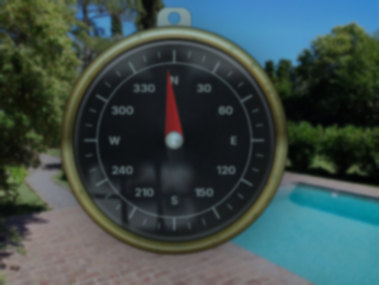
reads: 355
